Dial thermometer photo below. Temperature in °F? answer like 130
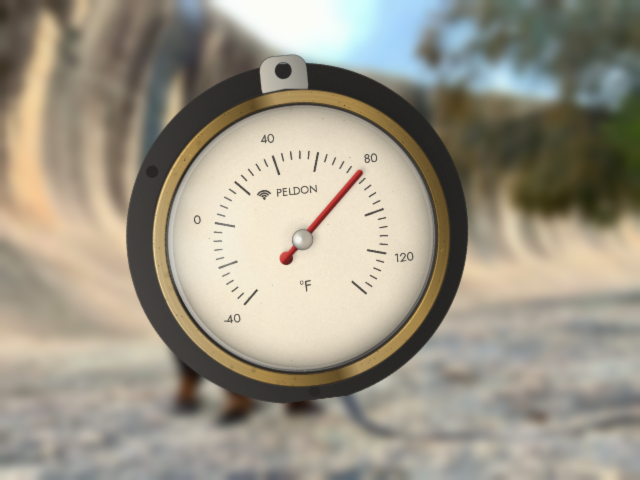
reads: 80
